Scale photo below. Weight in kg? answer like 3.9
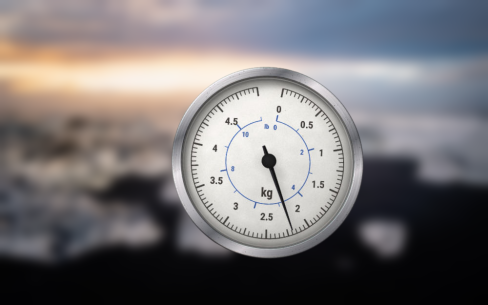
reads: 2.2
